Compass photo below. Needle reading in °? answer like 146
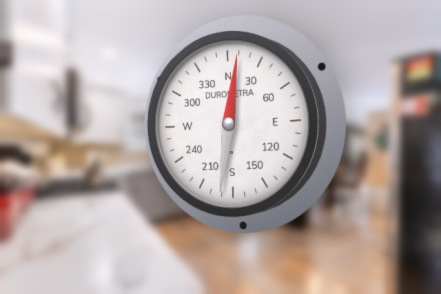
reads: 10
